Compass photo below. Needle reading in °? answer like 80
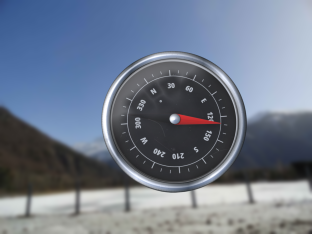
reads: 130
